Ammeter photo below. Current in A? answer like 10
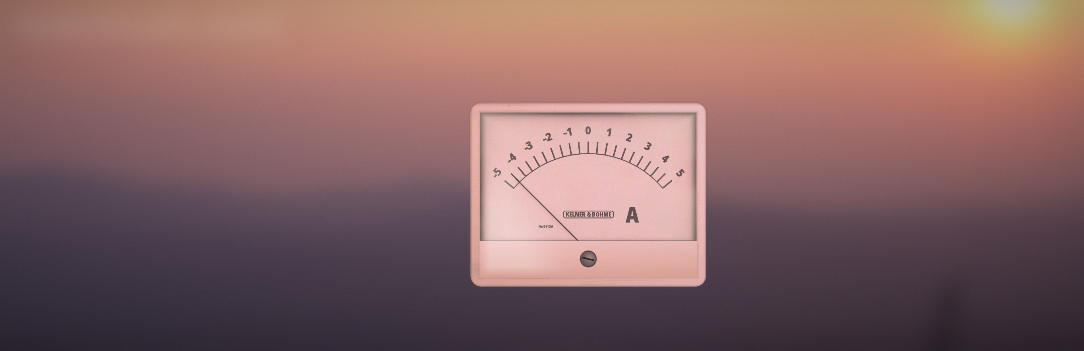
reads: -4.5
